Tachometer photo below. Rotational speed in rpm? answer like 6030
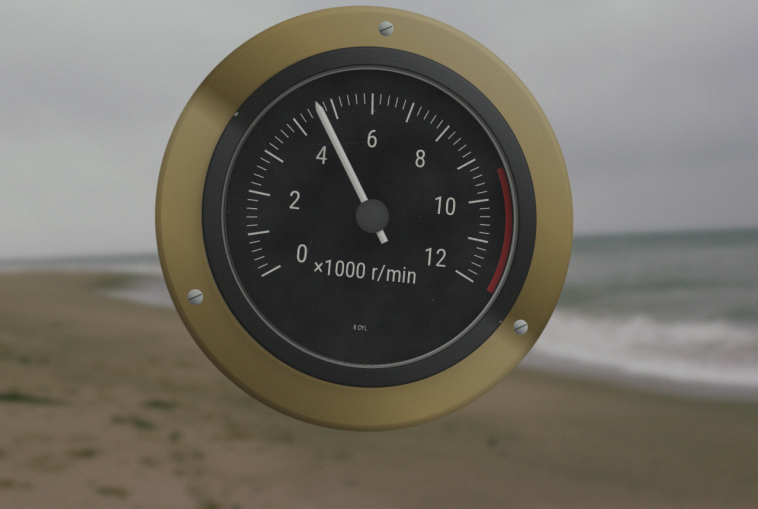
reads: 4600
